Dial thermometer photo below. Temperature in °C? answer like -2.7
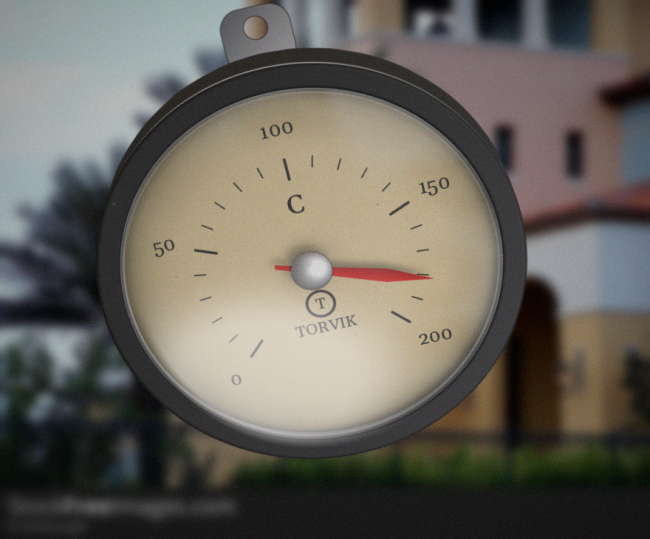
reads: 180
